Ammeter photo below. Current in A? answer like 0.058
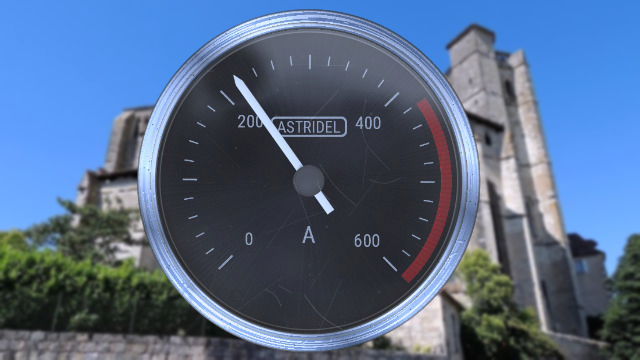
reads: 220
